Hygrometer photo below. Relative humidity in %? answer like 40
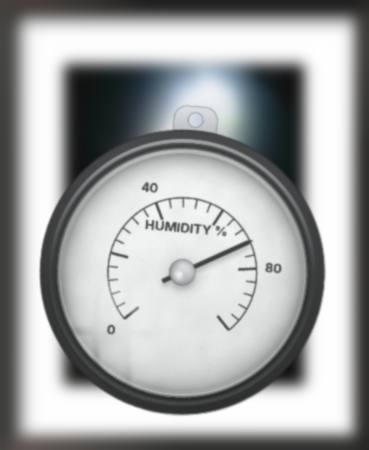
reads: 72
